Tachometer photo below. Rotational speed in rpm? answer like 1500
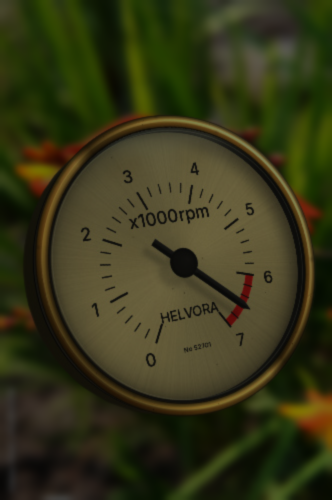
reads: 6600
